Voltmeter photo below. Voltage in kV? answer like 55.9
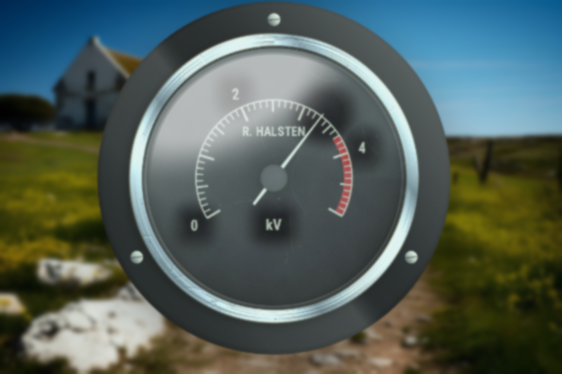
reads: 3.3
